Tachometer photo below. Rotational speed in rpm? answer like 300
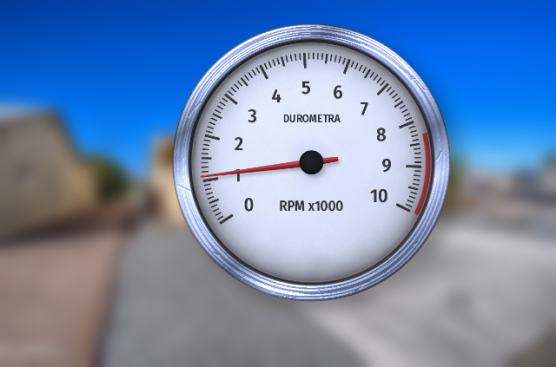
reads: 1100
